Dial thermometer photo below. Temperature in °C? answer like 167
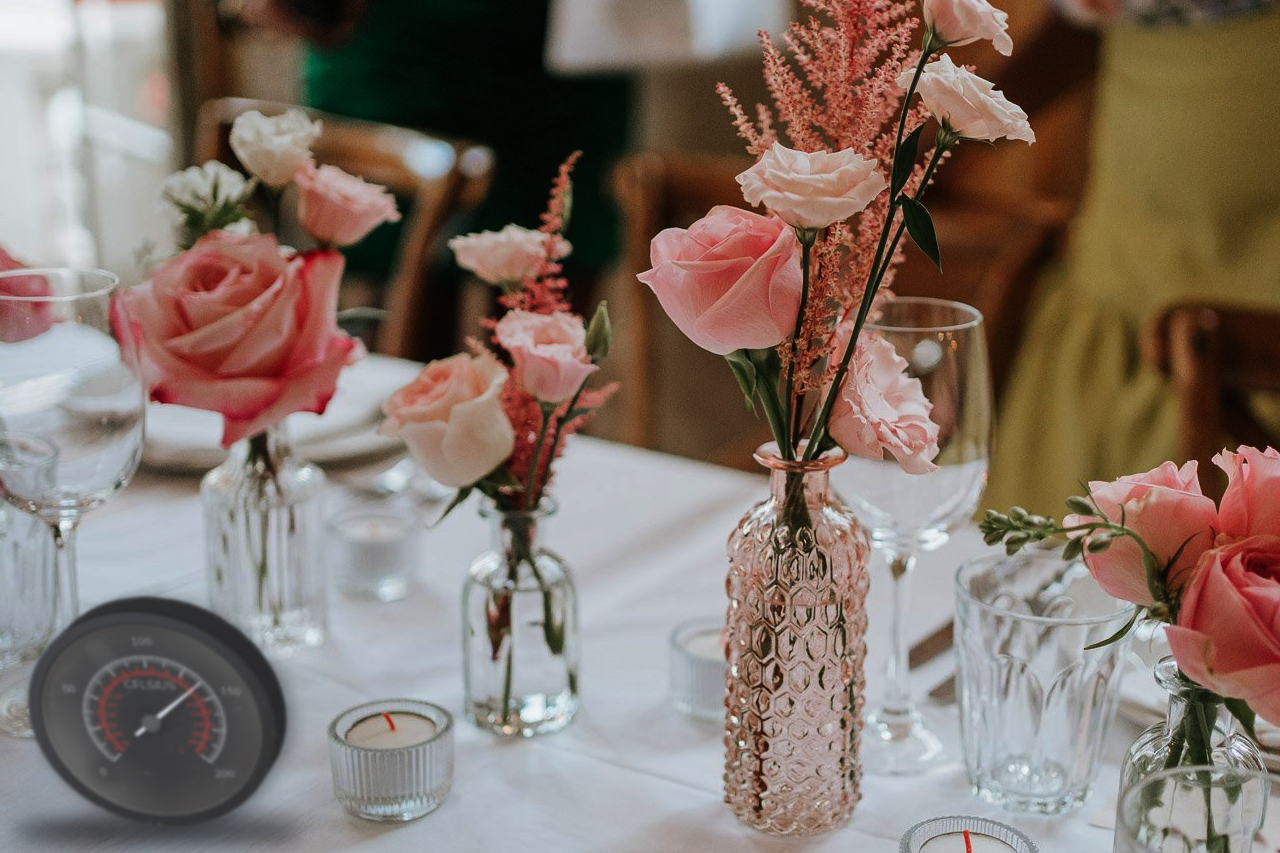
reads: 137.5
